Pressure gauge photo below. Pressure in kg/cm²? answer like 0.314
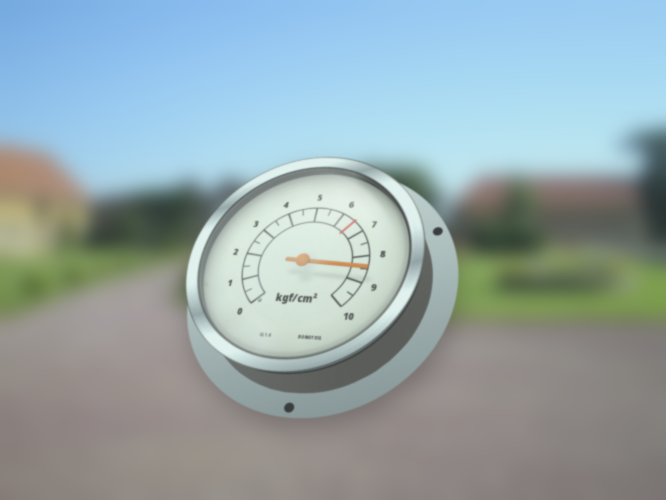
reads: 8.5
